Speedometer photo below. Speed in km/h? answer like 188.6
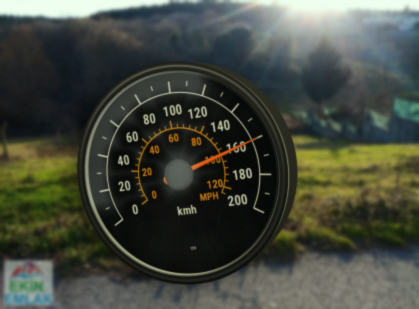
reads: 160
